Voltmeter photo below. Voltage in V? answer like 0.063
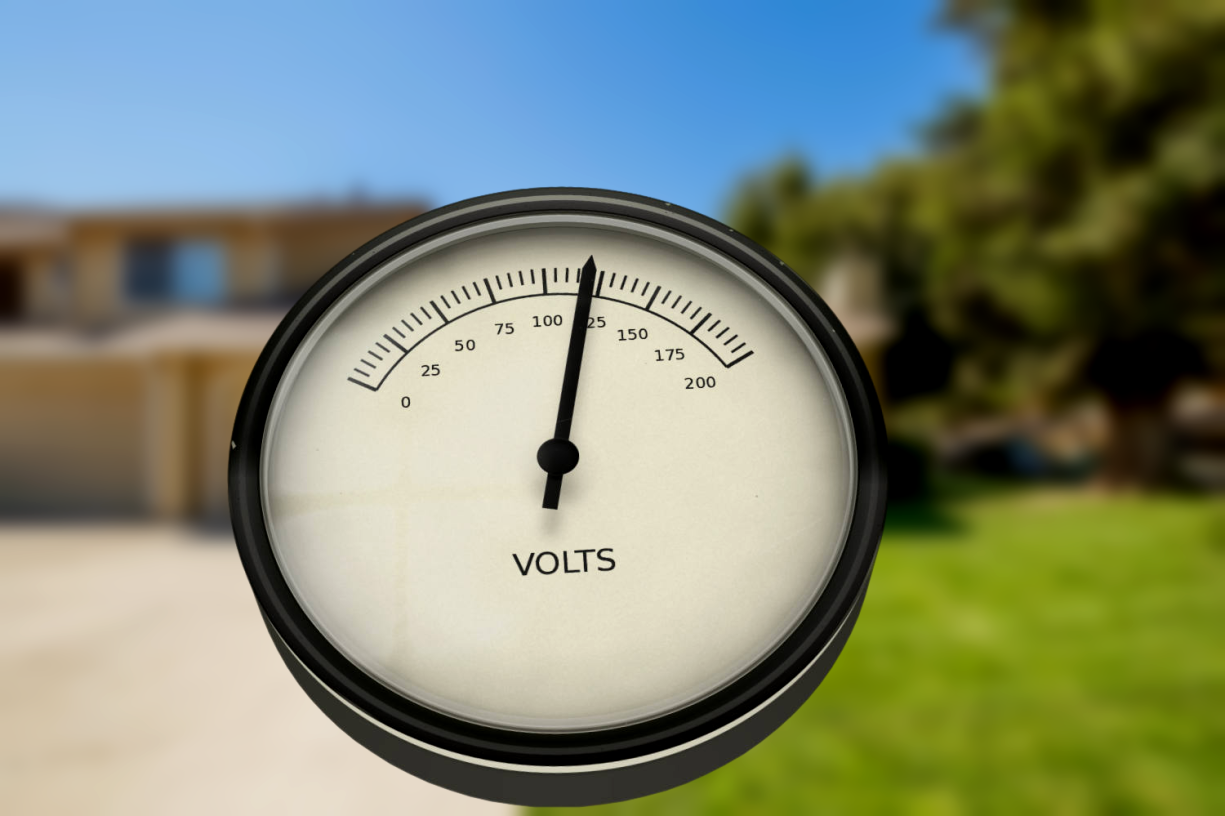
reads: 120
